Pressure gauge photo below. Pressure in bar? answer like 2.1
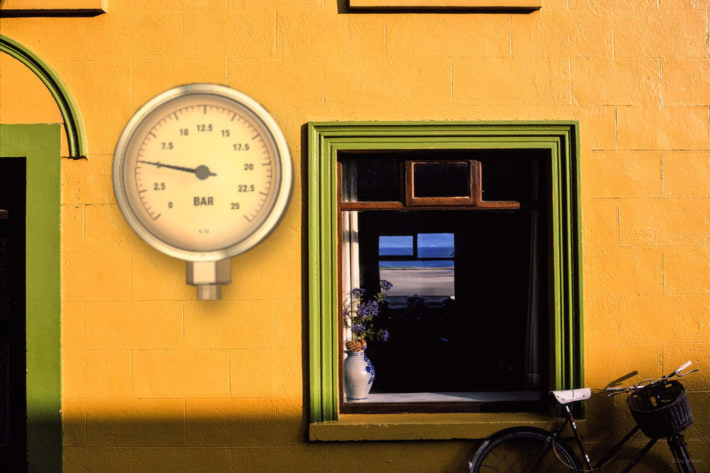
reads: 5
